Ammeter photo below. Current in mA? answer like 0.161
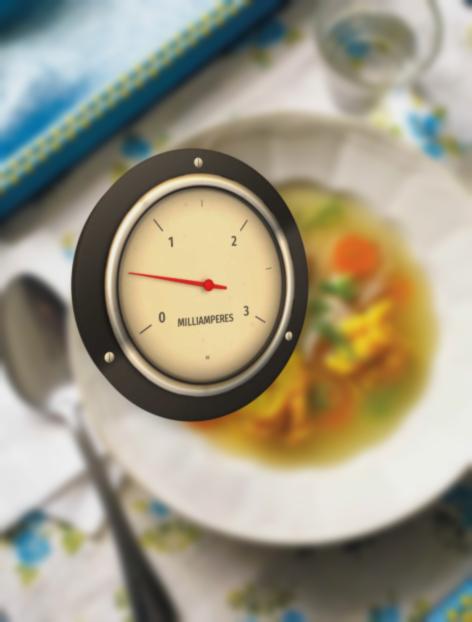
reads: 0.5
